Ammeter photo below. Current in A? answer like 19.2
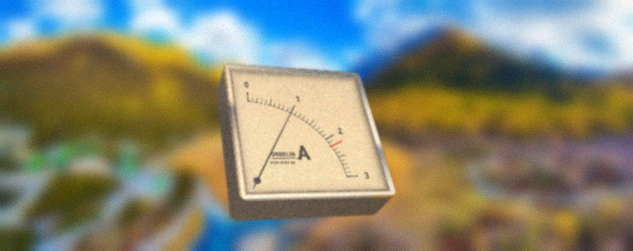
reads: 1
